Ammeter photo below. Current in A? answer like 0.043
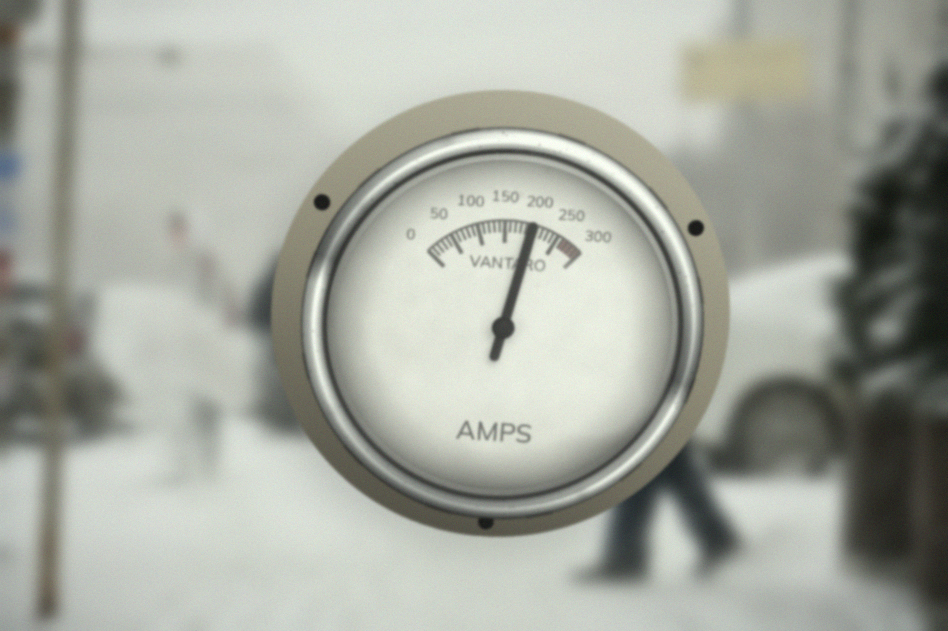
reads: 200
